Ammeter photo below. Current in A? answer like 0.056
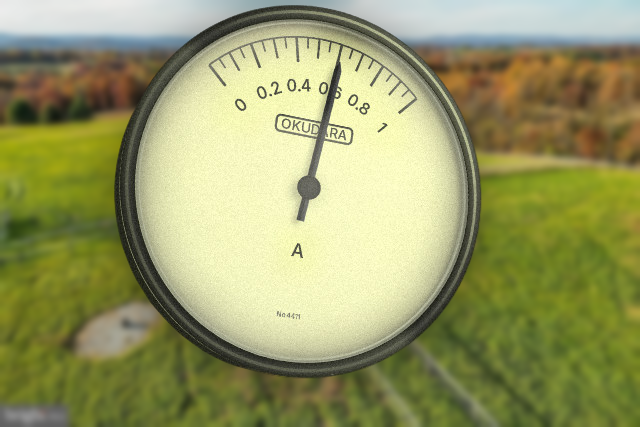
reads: 0.6
